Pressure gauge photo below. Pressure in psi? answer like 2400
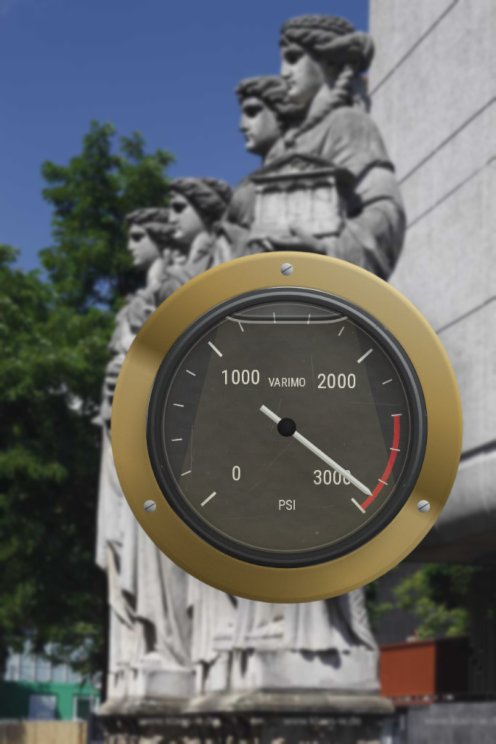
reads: 2900
